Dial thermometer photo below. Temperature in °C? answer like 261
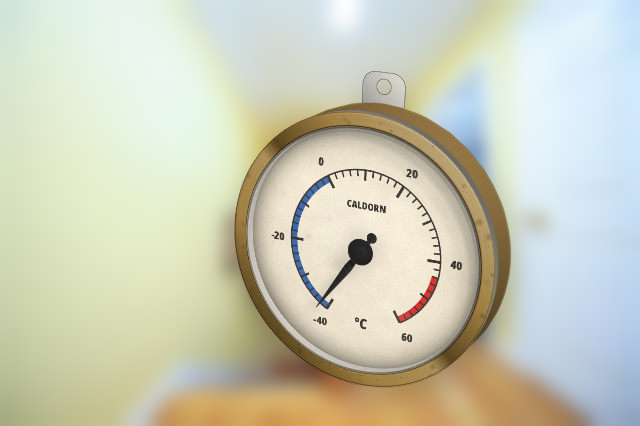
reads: -38
